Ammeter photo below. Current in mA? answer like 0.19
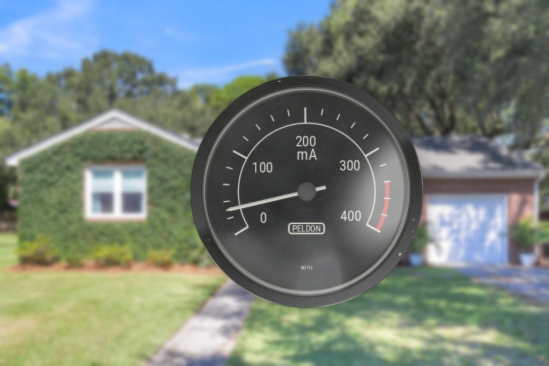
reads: 30
